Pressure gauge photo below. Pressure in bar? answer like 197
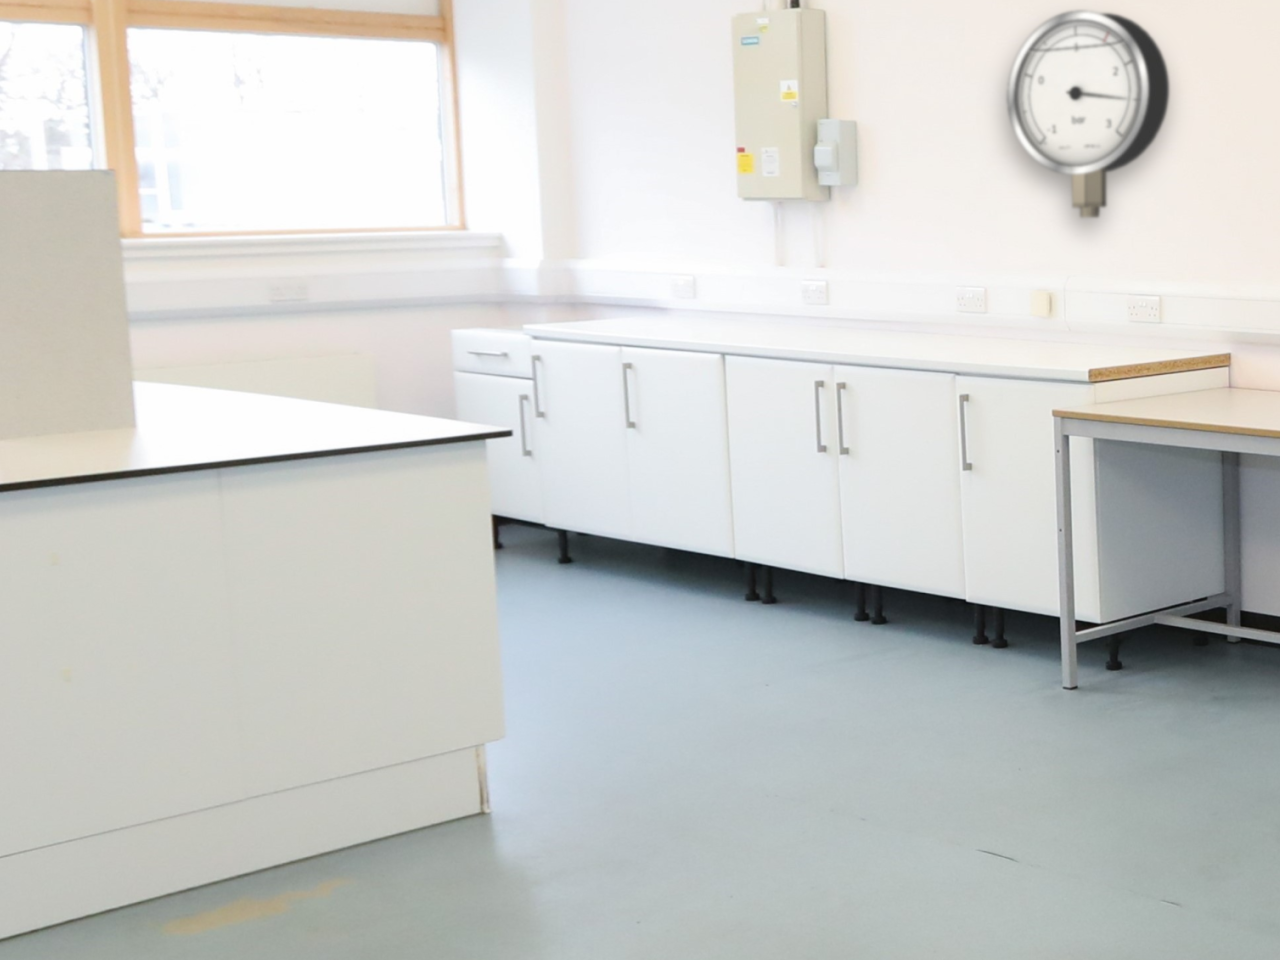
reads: 2.5
